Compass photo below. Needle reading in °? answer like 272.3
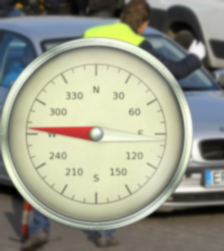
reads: 275
